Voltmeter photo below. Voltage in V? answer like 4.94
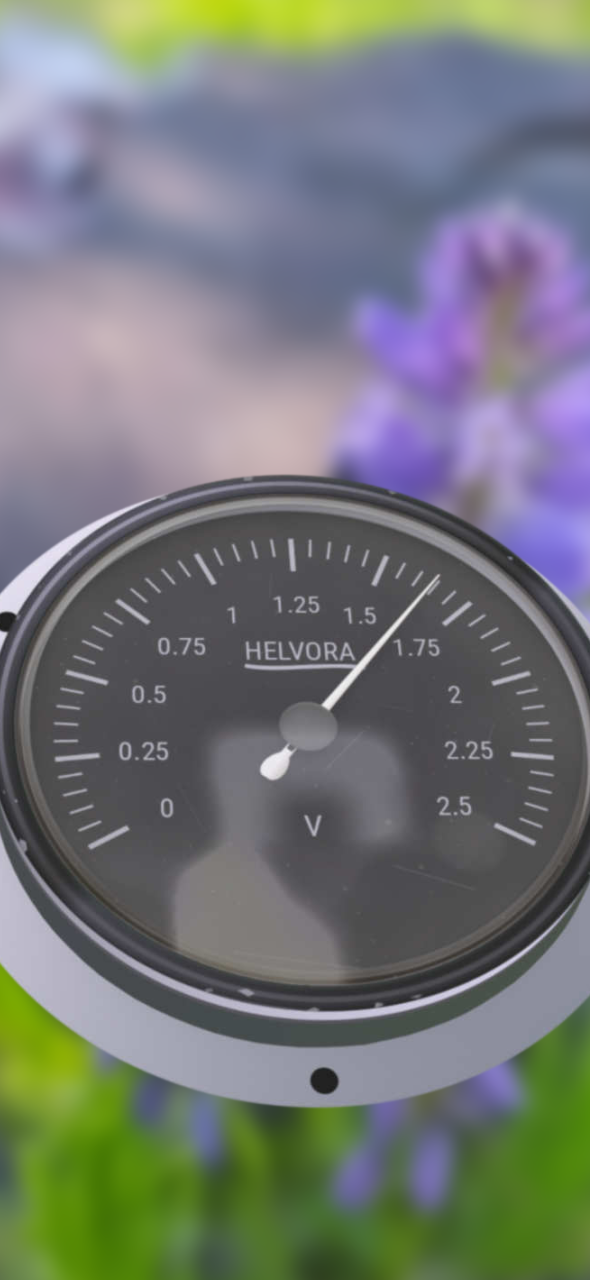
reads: 1.65
